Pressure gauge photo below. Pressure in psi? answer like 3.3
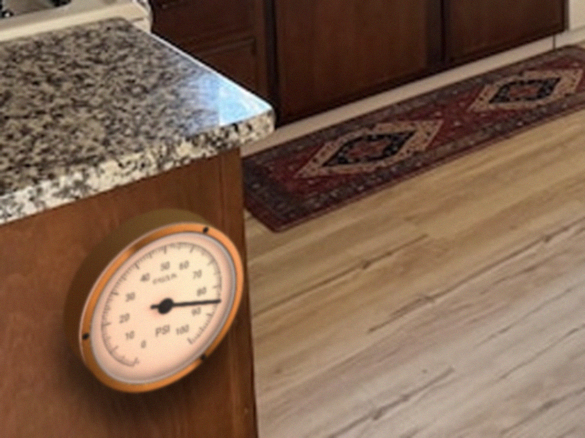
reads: 85
